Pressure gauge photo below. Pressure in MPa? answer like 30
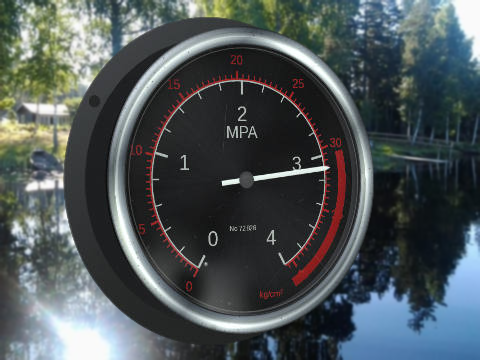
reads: 3.1
